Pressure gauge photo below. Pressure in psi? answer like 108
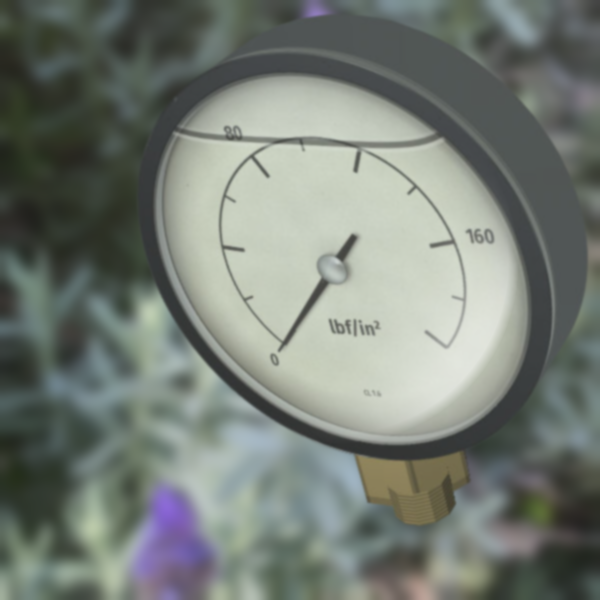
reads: 0
